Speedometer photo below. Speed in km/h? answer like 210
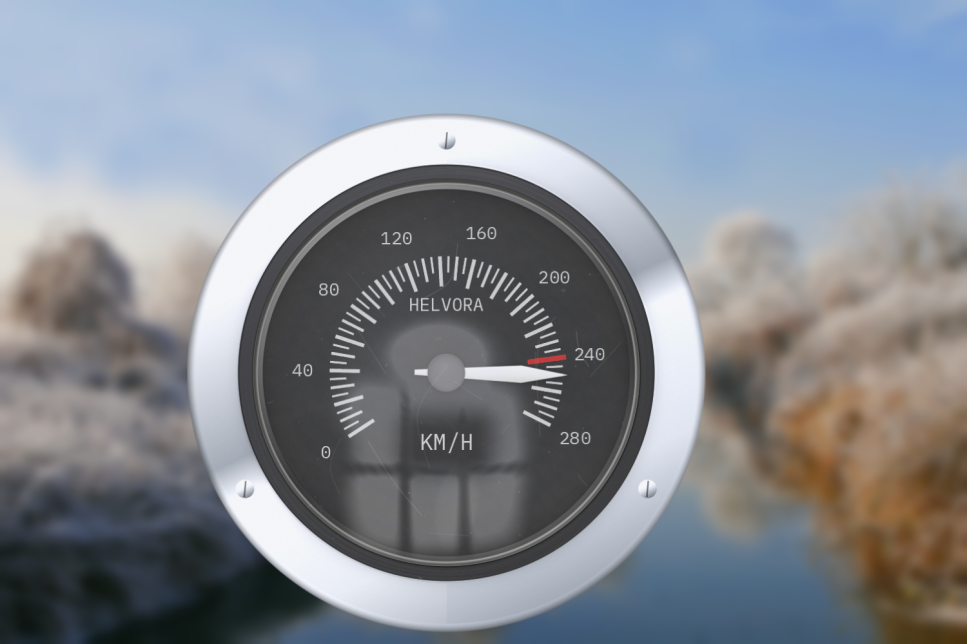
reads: 250
